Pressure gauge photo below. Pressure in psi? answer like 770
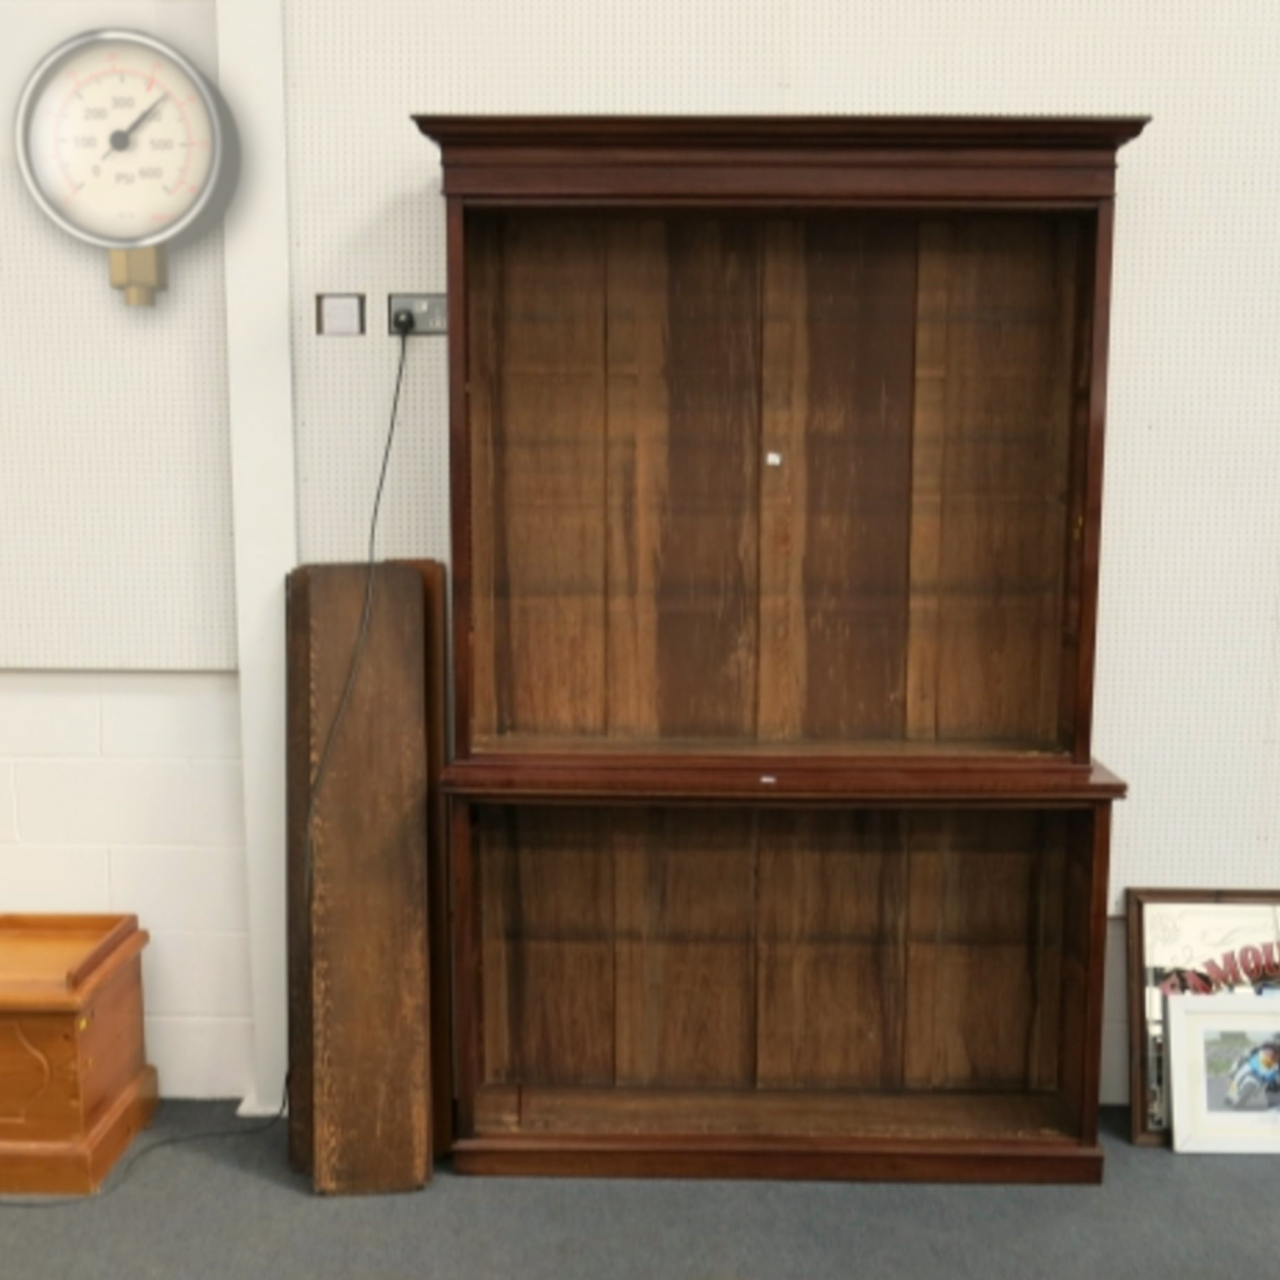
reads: 400
